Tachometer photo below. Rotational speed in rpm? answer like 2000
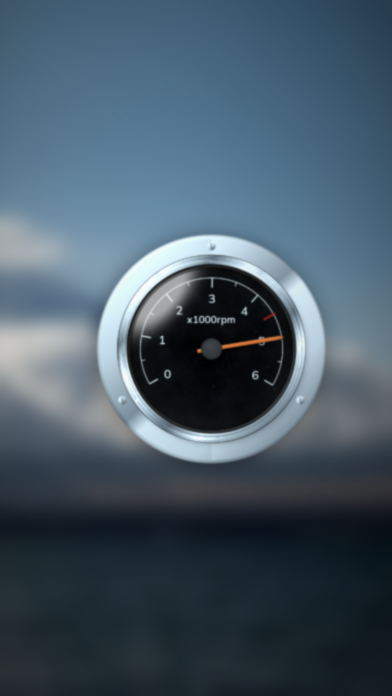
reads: 5000
